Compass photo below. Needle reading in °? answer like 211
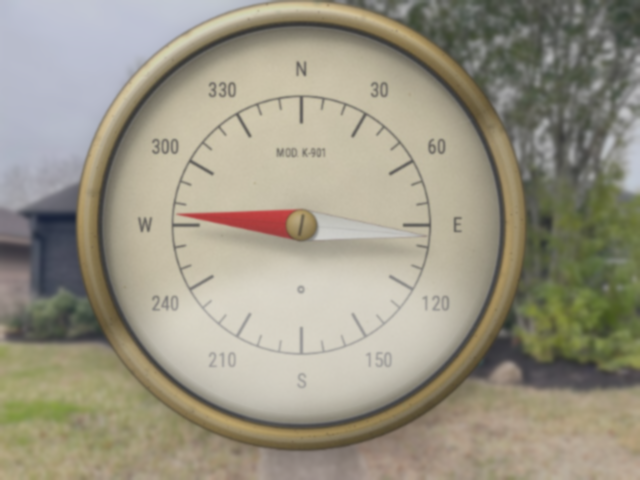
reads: 275
